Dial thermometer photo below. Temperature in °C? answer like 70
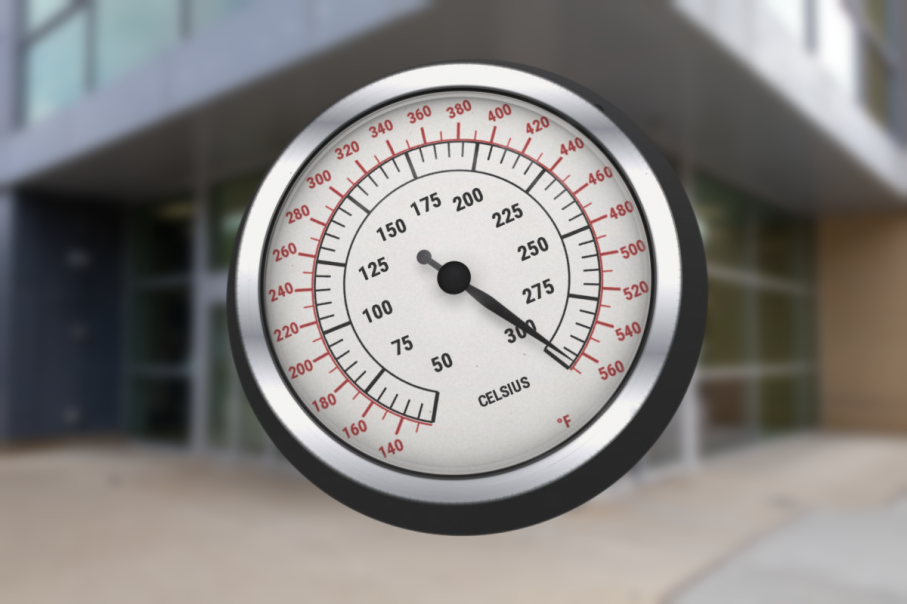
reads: 297.5
